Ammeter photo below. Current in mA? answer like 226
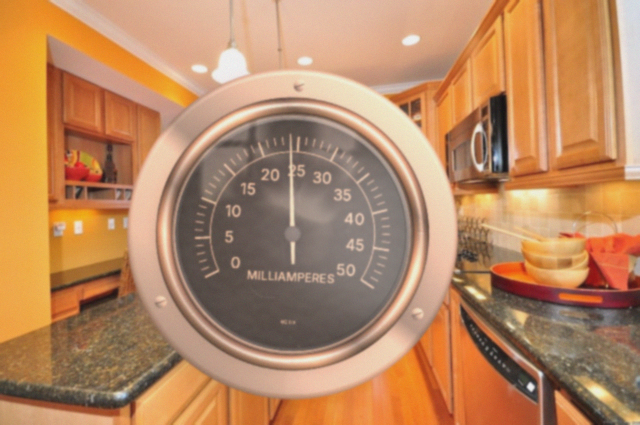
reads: 24
